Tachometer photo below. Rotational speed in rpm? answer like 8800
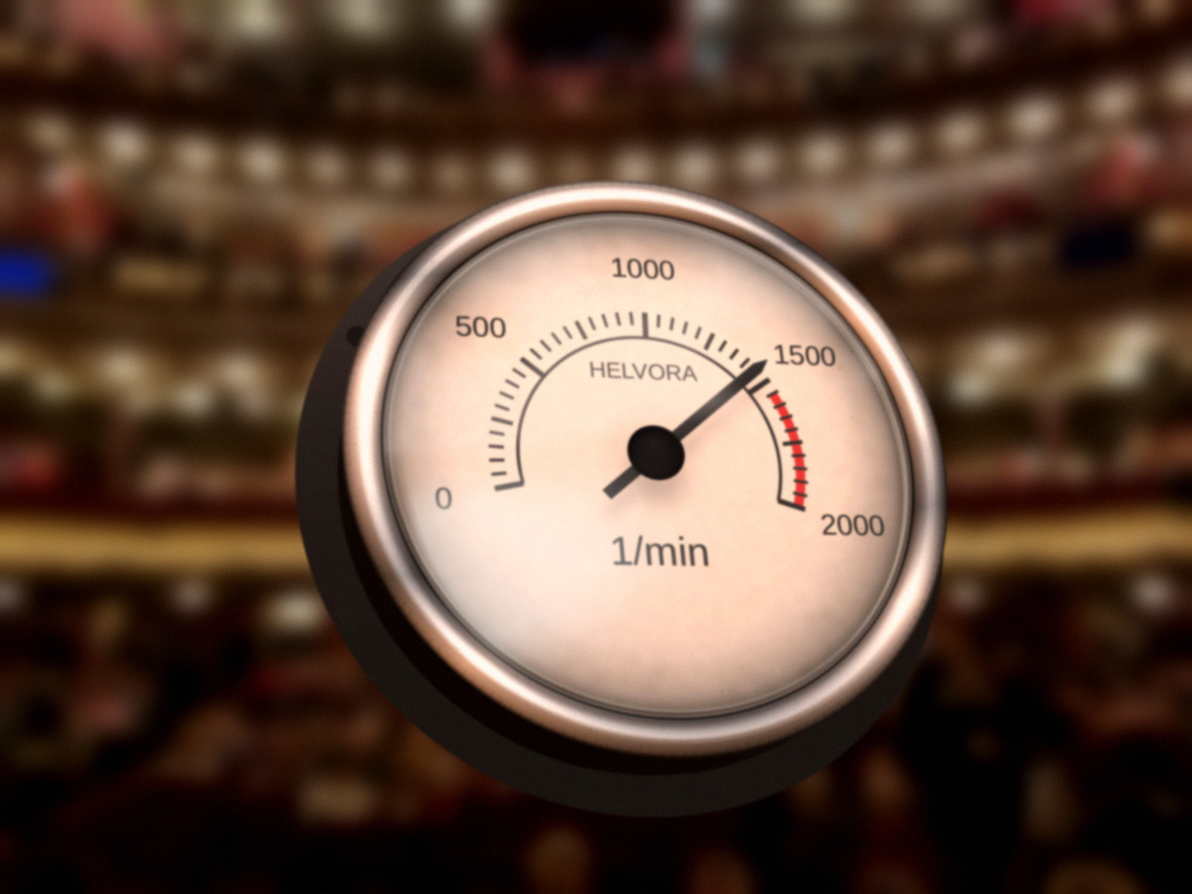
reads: 1450
